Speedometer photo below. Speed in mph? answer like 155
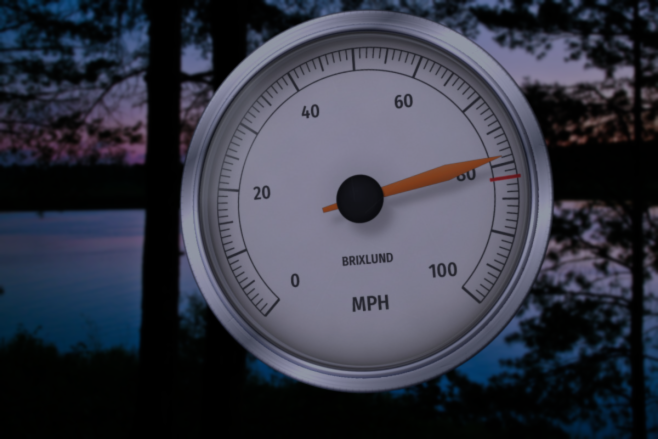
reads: 79
